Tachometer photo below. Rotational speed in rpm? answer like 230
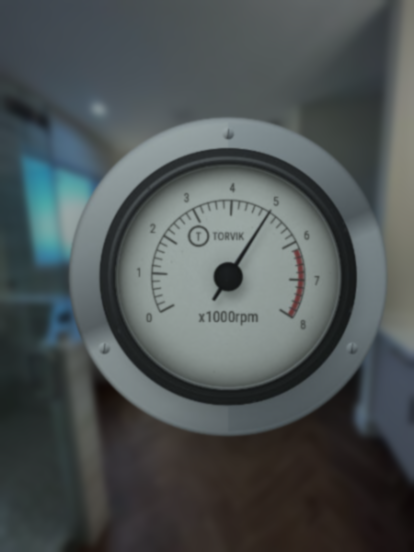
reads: 5000
